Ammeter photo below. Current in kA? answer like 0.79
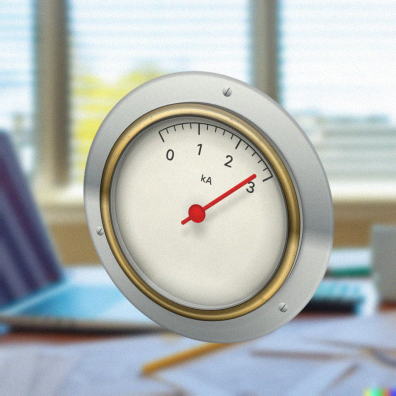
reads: 2.8
